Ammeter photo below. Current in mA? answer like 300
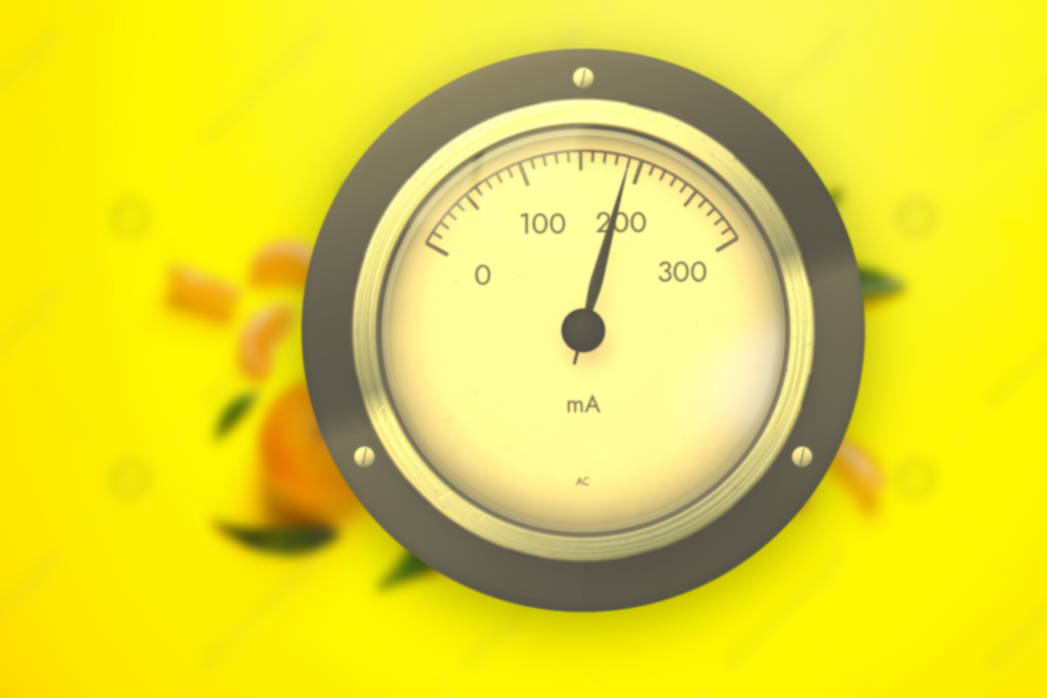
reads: 190
